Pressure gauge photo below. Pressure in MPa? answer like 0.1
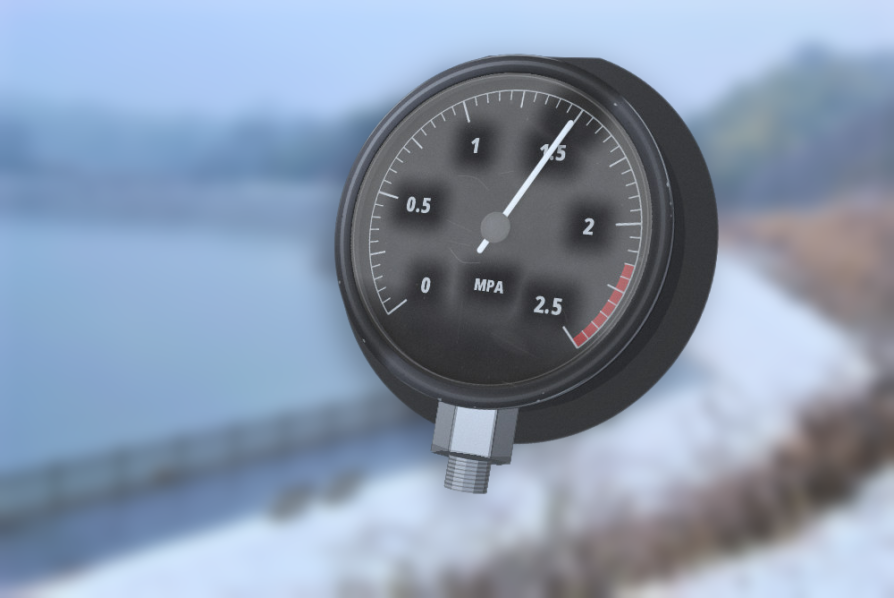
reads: 1.5
